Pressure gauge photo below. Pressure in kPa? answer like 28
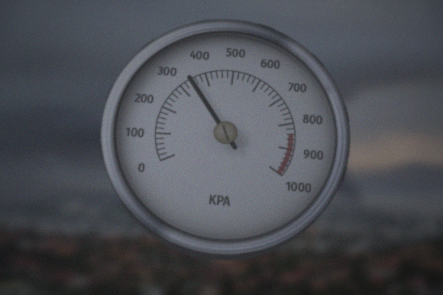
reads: 340
